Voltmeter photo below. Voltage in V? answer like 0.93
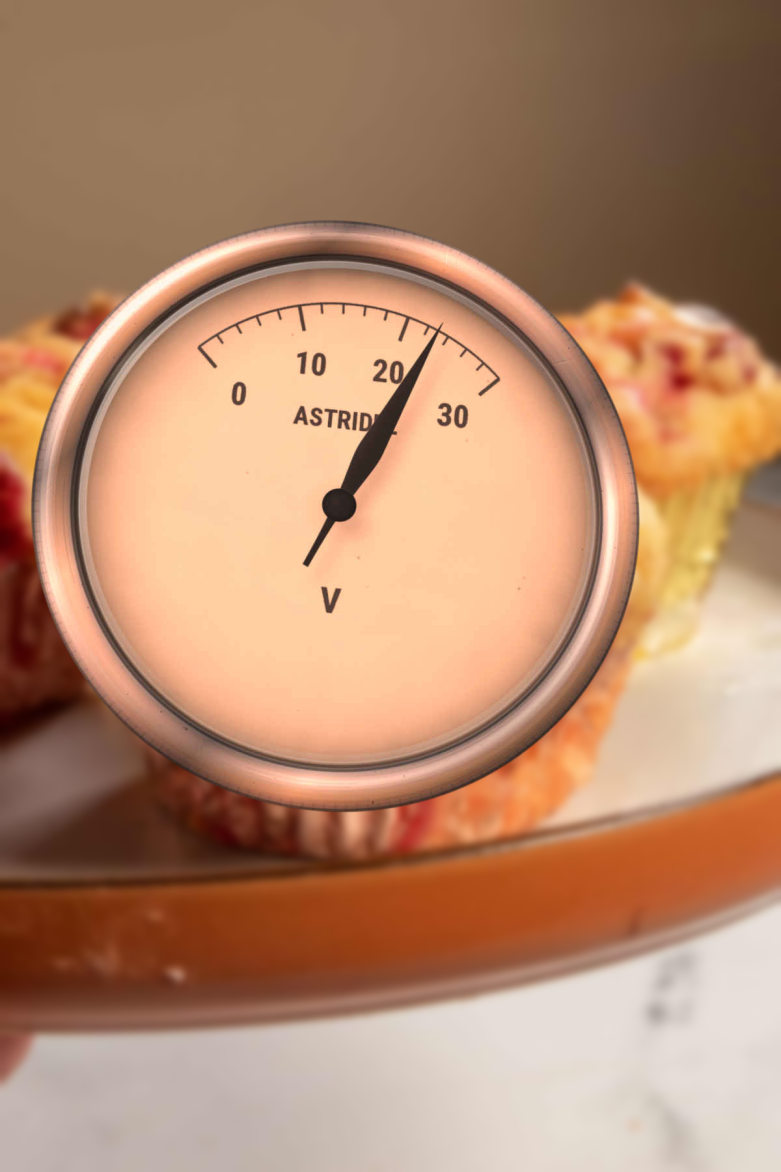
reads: 23
